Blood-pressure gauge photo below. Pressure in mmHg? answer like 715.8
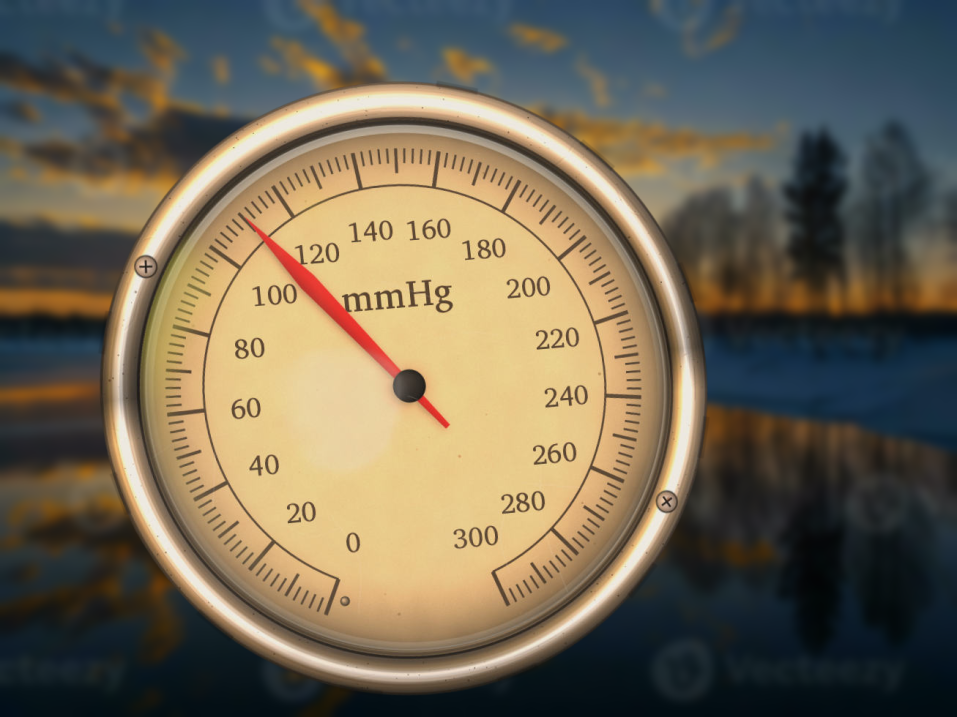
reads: 110
